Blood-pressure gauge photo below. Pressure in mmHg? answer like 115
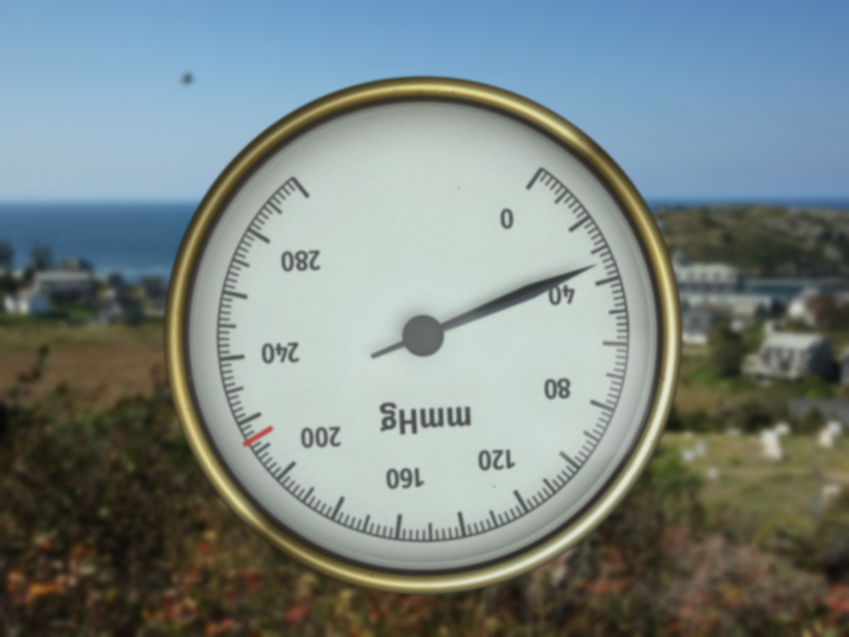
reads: 34
